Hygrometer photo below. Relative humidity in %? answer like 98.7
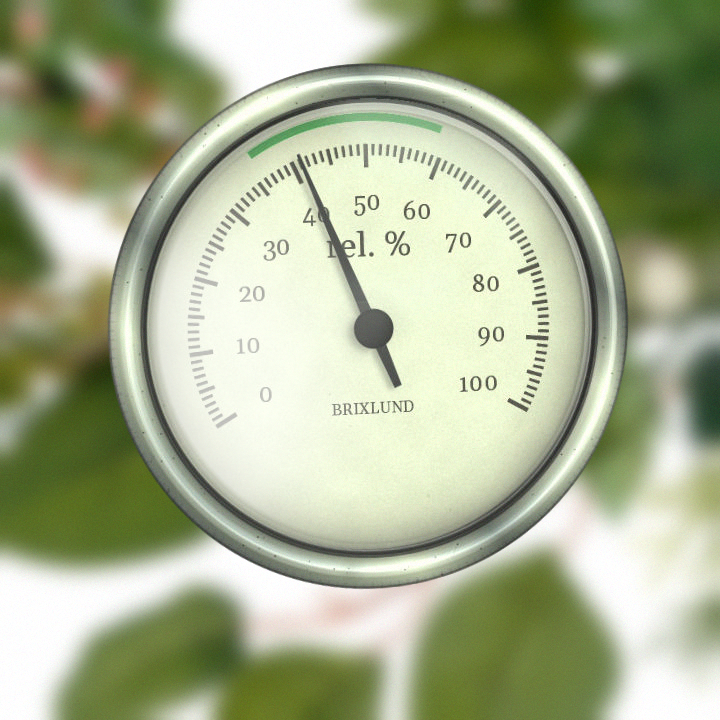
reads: 41
